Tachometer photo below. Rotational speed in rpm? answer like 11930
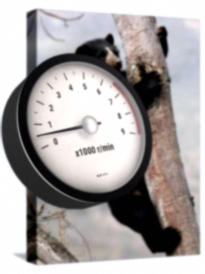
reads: 500
